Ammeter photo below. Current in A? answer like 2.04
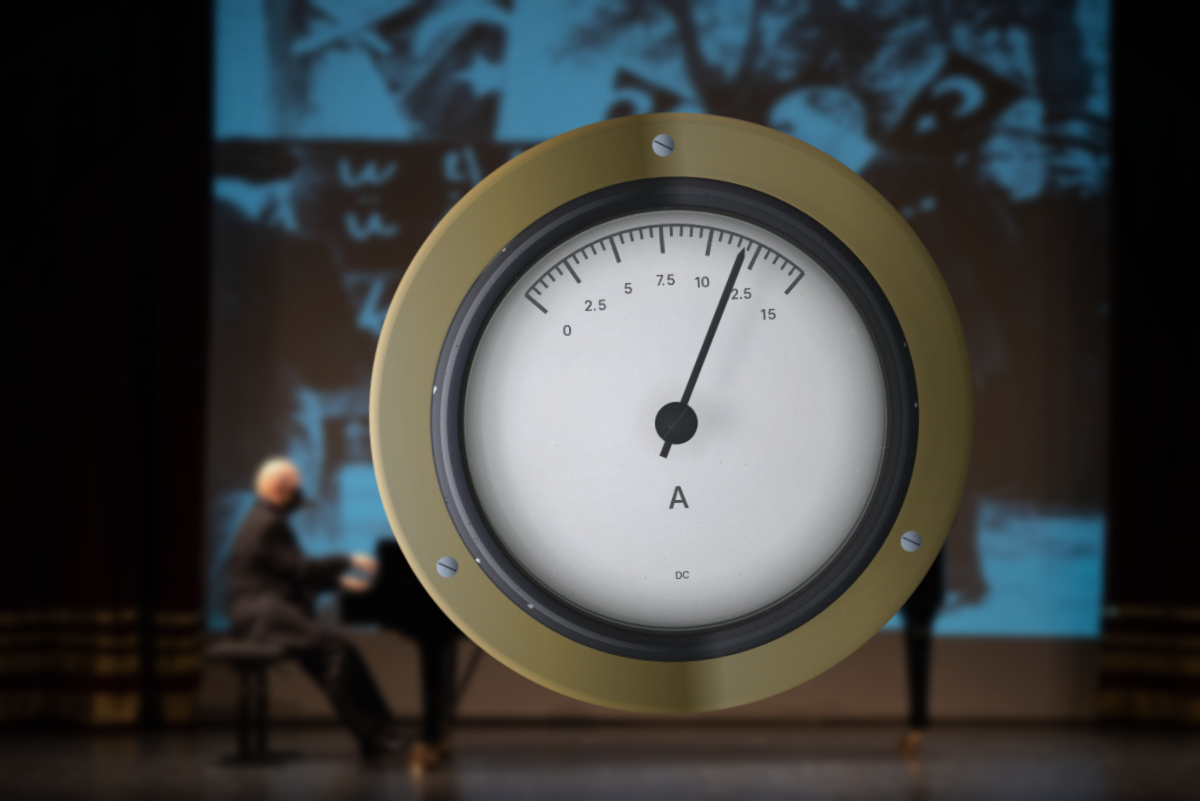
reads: 11.75
